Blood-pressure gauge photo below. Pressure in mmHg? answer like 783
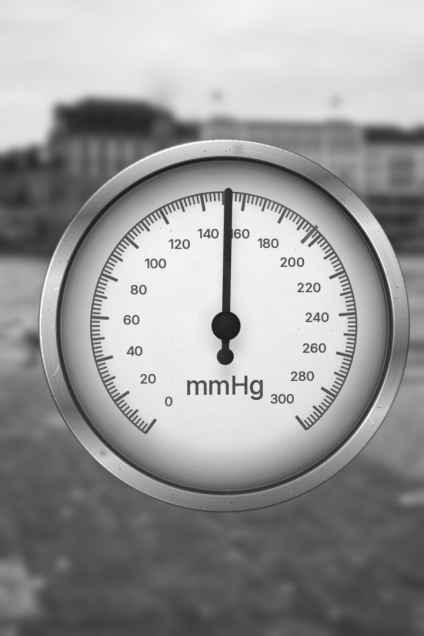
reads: 152
